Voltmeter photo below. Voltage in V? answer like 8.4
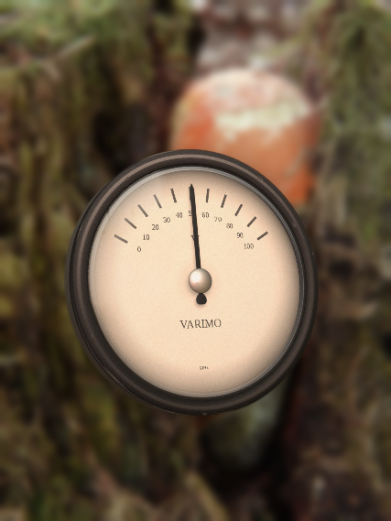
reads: 50
